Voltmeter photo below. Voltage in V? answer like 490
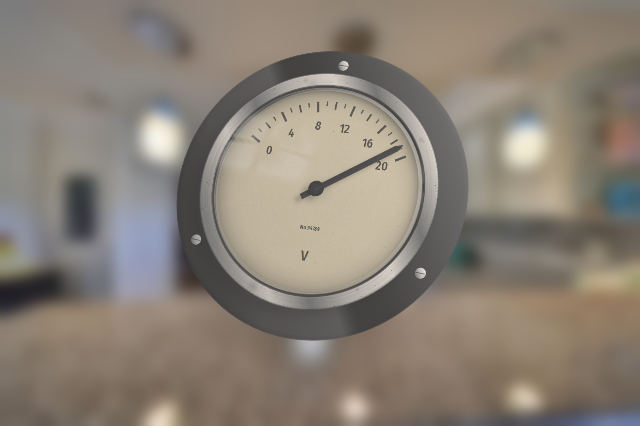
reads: 19
